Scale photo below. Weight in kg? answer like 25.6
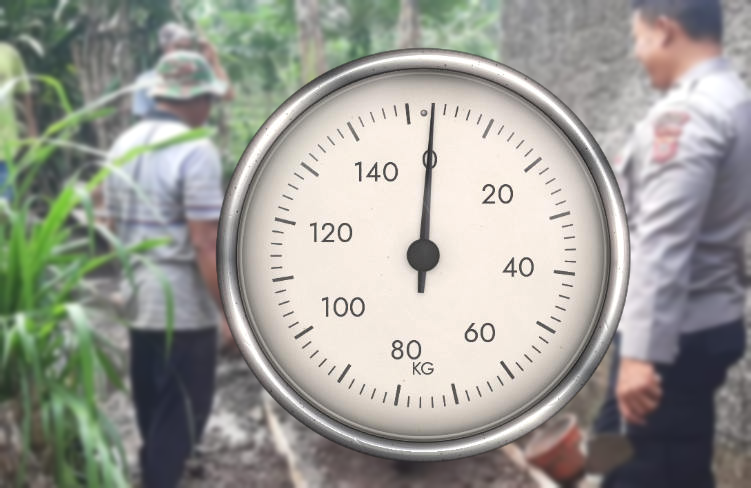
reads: 0
